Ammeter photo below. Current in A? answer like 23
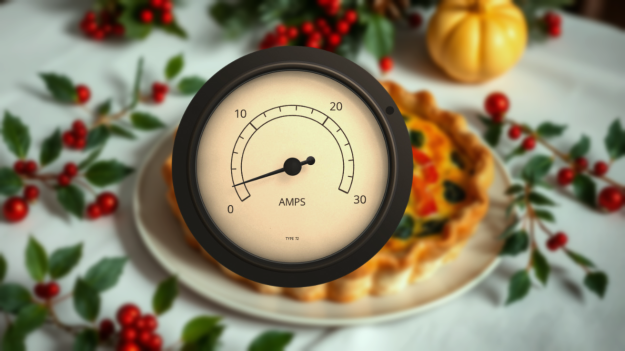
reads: 2
